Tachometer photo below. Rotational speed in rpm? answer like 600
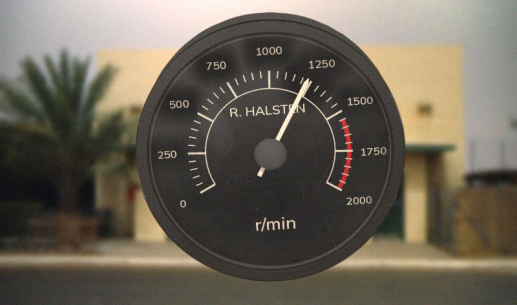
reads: 1225
